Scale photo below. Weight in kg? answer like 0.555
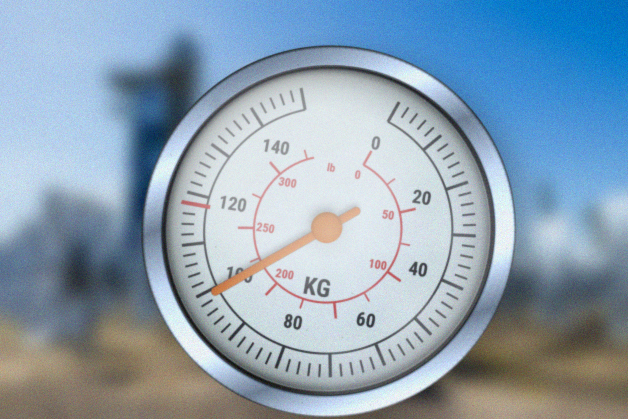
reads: 99
